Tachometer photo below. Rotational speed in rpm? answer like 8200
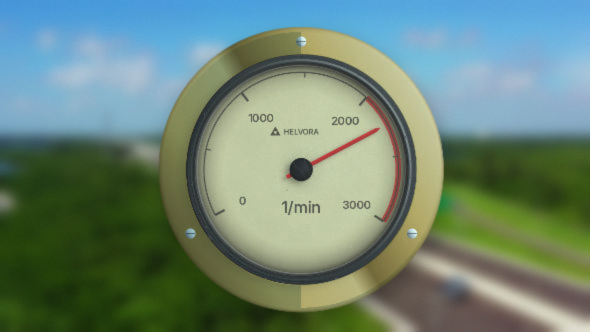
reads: 2250
